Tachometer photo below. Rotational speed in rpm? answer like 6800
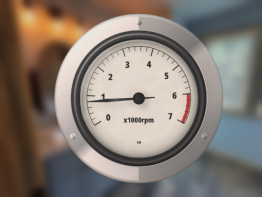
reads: 800
